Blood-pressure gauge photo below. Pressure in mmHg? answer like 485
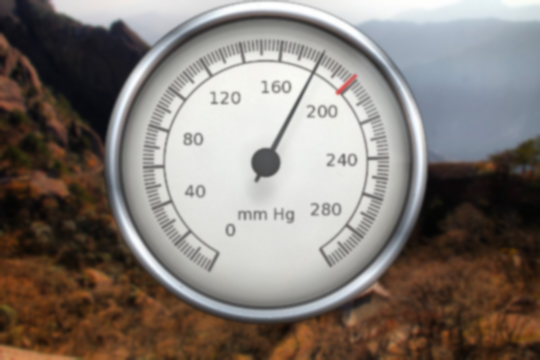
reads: 180
